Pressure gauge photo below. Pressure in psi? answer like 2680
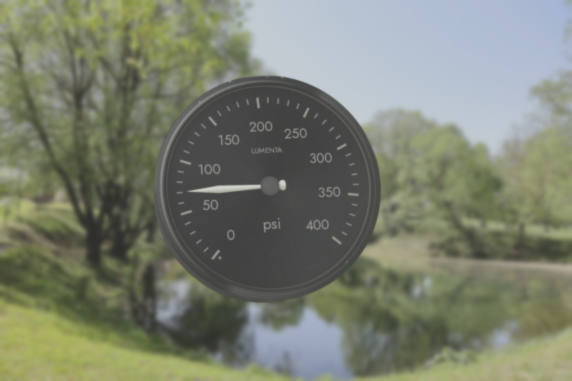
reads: 70
